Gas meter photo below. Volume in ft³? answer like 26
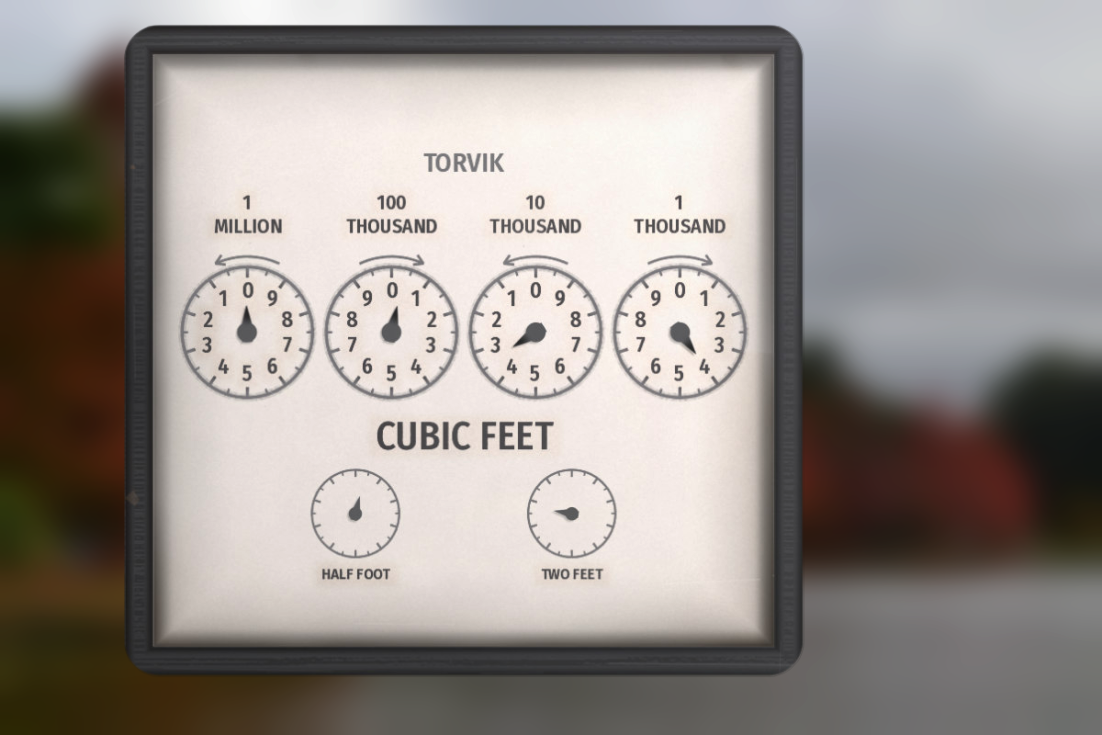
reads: 3400
